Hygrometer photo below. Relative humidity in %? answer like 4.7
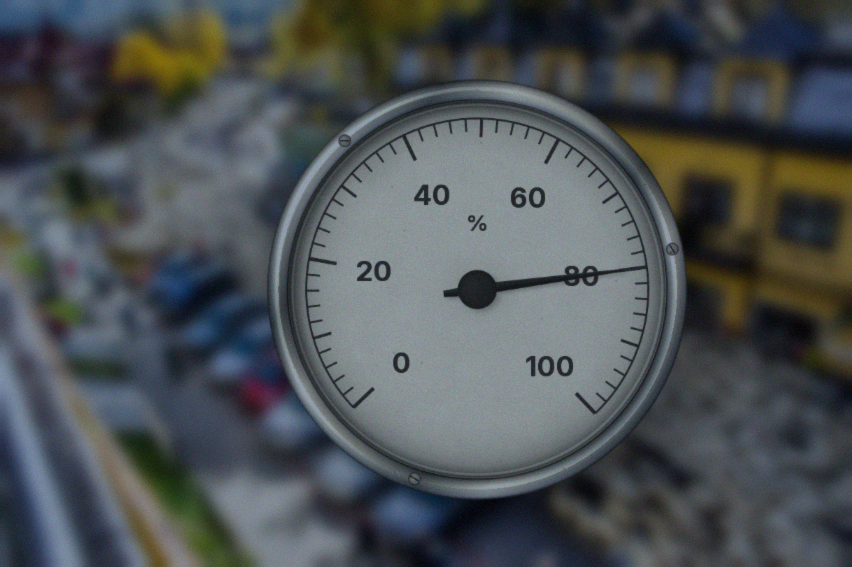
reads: 80
